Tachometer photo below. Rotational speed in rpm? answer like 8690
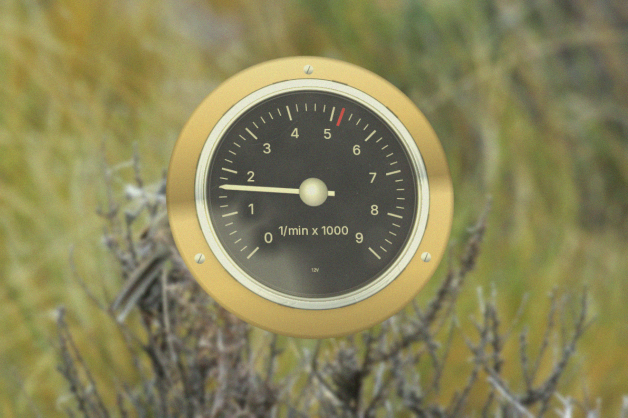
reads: 1600
